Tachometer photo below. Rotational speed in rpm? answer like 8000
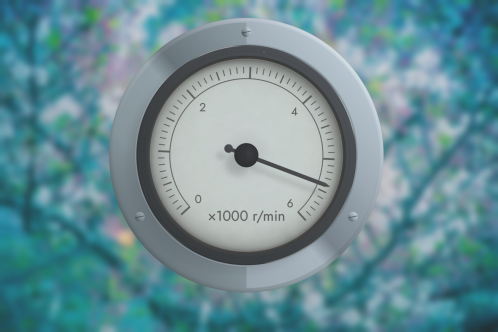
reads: 5400
